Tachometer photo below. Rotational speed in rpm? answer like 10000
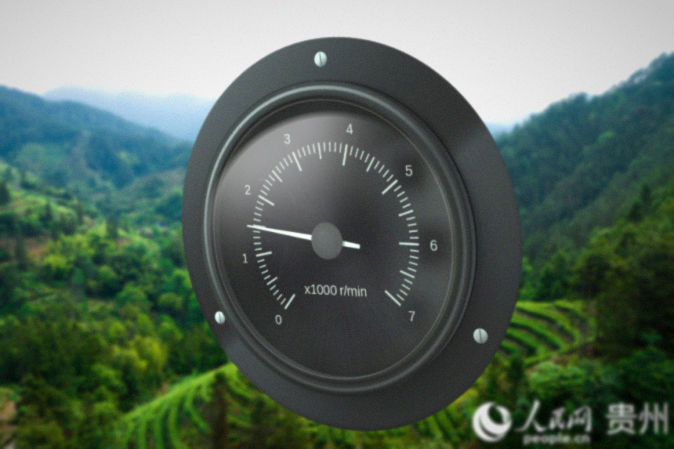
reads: 1500
